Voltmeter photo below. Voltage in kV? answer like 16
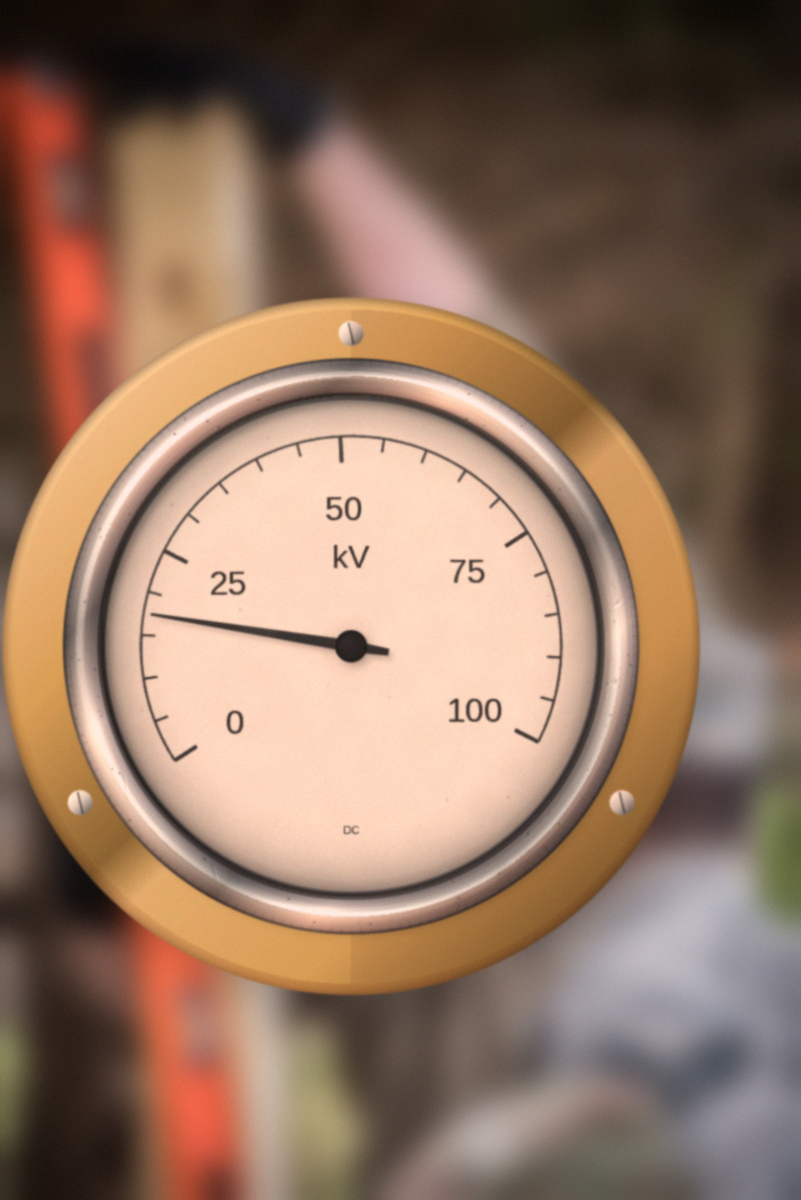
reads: 17.5
